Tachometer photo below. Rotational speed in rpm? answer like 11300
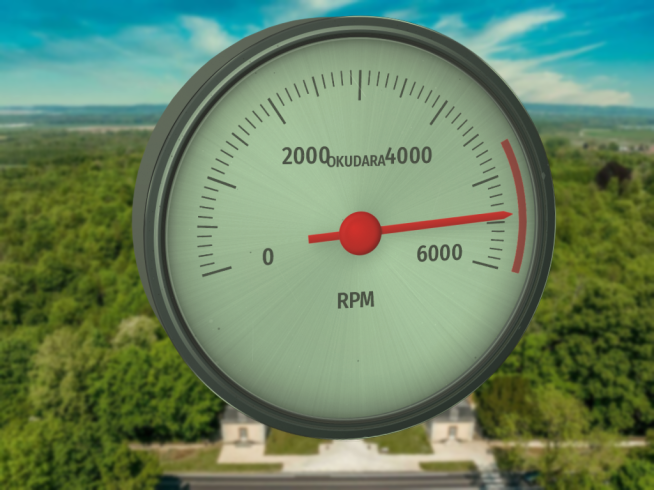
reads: 5400
